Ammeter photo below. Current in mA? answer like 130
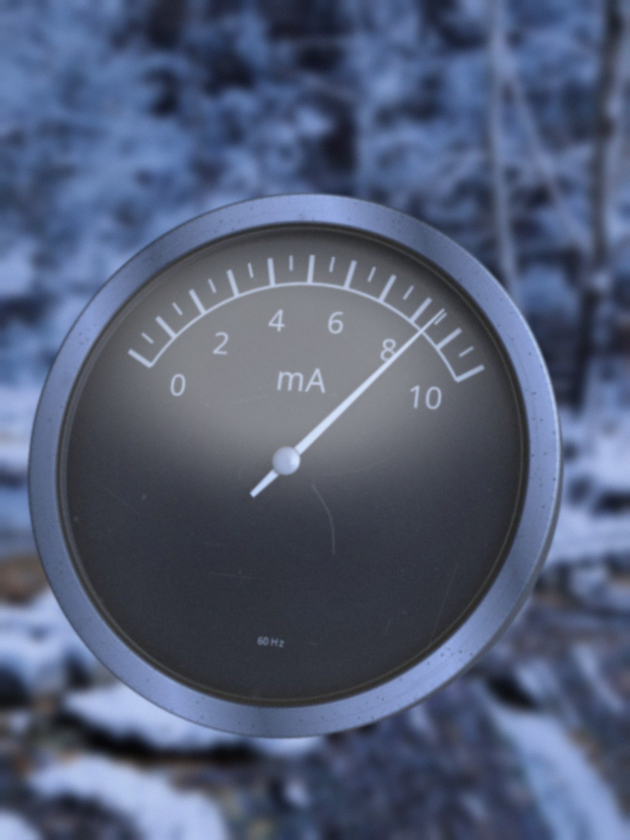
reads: 8.5
